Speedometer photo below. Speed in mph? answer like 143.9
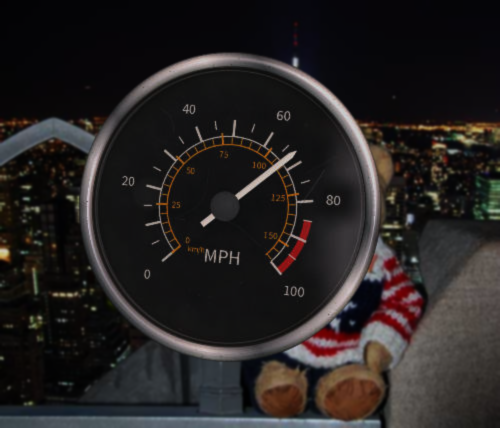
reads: 67.5
